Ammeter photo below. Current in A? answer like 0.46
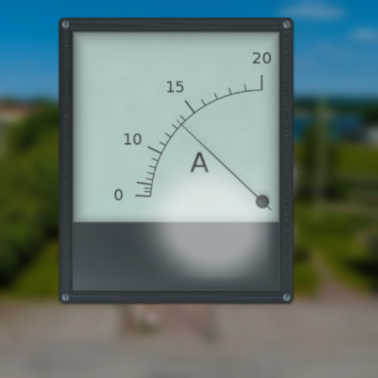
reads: 13.5
